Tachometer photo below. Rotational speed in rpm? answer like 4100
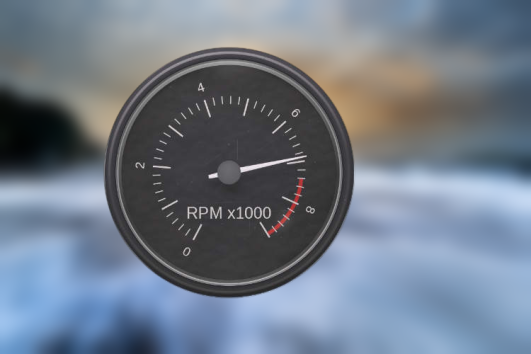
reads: 6900
